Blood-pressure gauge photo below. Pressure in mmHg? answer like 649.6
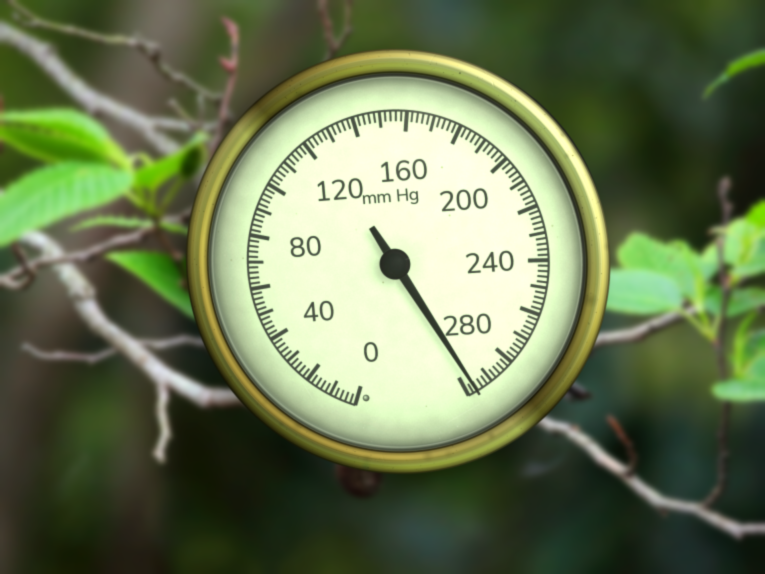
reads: 296
